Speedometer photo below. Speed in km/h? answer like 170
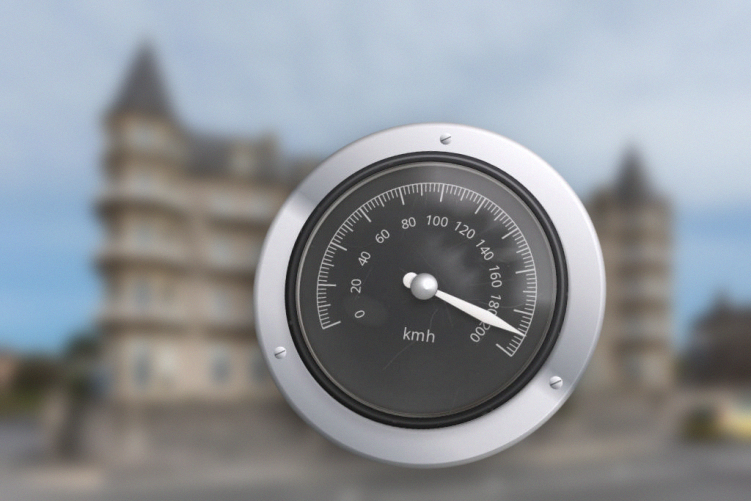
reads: 190
